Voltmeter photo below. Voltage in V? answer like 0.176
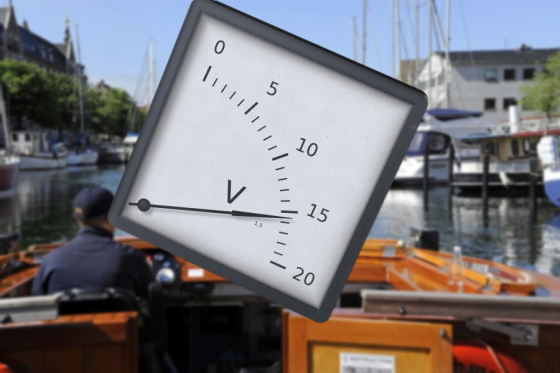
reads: 15.5
